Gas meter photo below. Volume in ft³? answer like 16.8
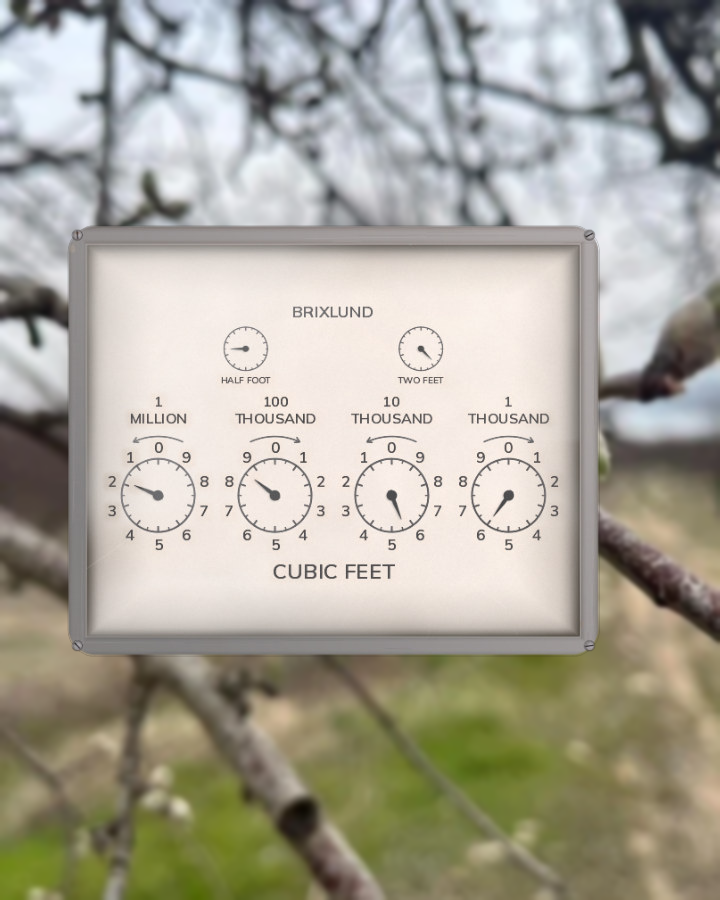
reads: 185600
